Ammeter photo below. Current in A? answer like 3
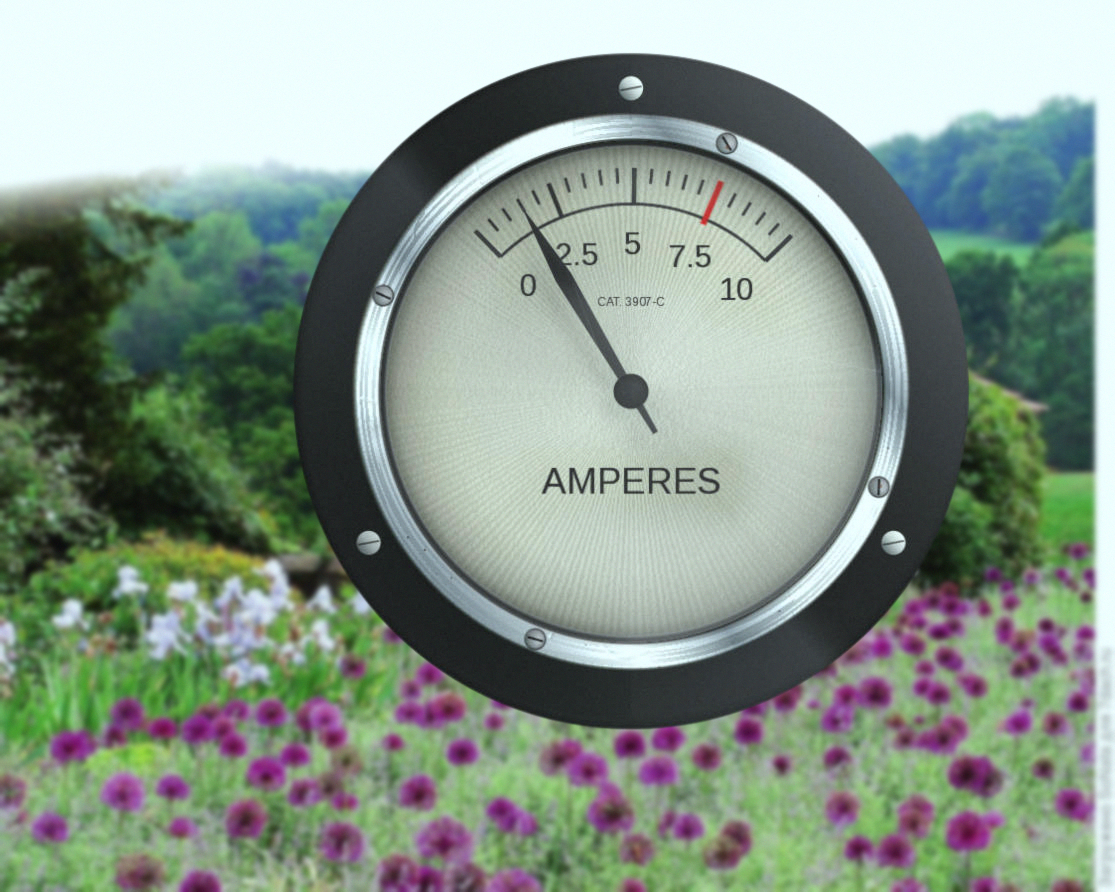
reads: 1.5
